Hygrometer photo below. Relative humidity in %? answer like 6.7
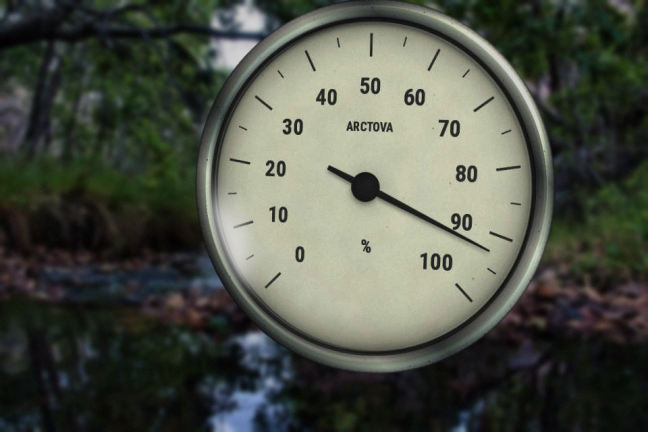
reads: 92.5
